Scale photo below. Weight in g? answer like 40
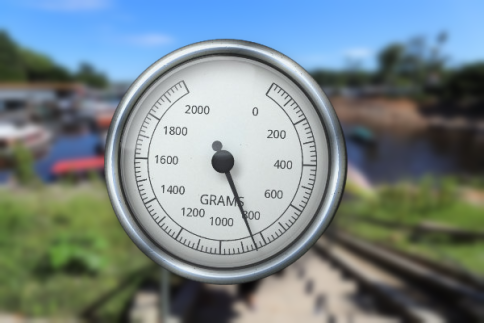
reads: 840
